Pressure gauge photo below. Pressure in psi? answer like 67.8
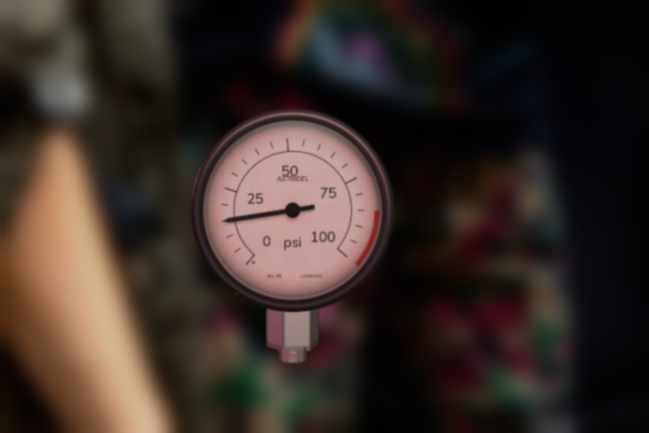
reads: 15
